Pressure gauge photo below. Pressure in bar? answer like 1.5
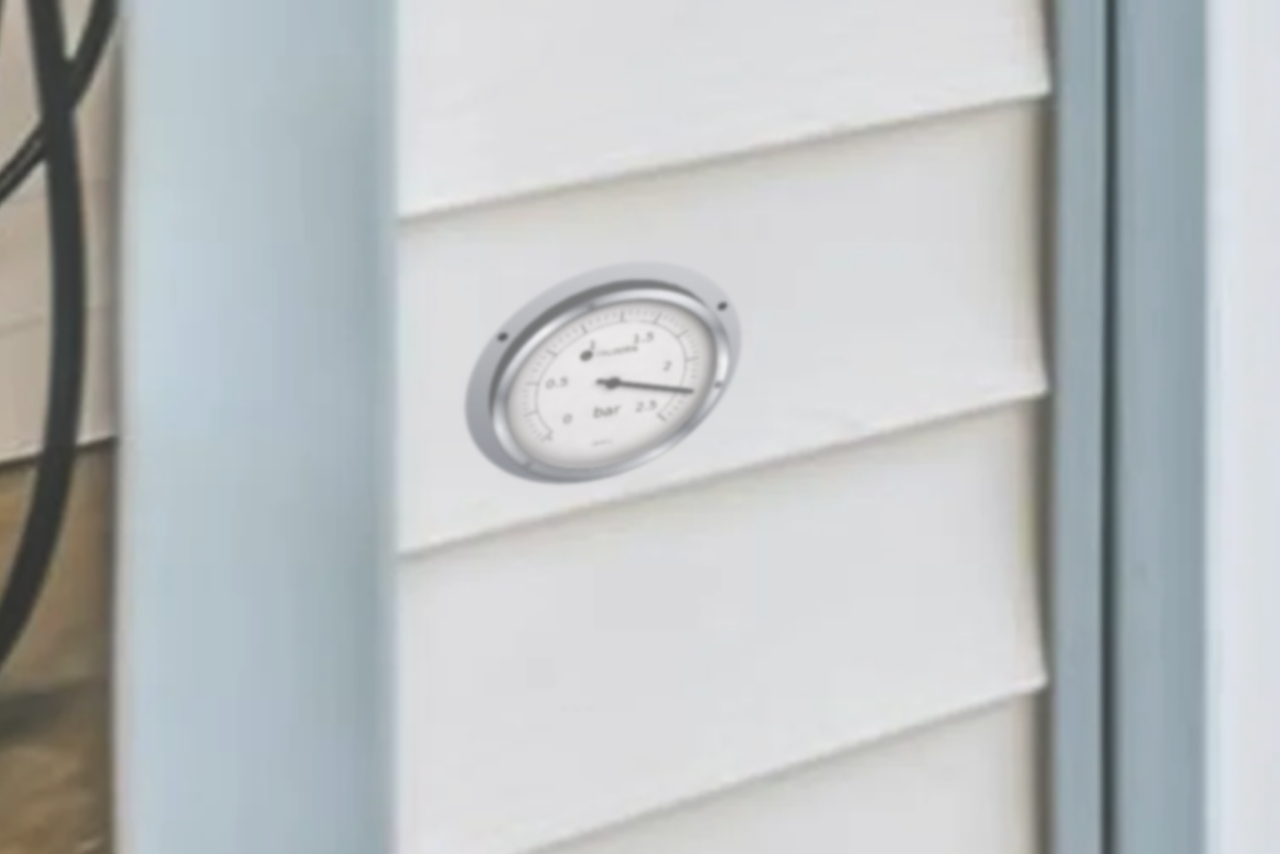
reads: 2.25
